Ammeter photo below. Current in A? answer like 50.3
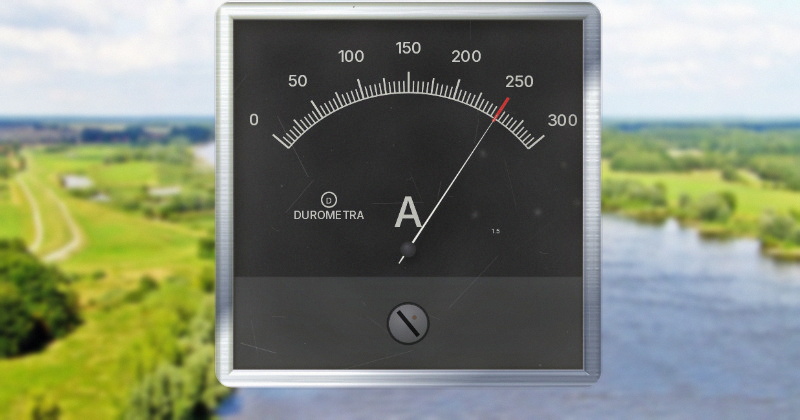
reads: 250
